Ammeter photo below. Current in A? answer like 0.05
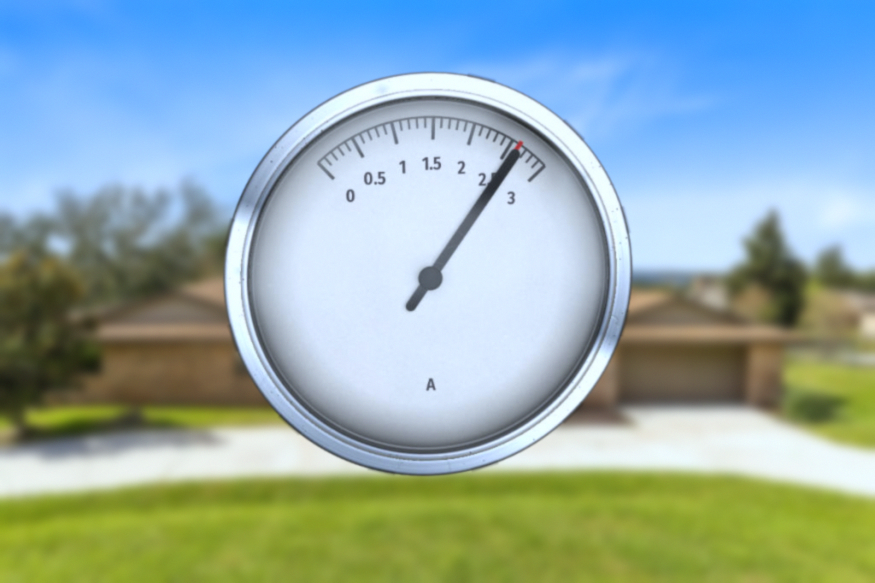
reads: 2.6
